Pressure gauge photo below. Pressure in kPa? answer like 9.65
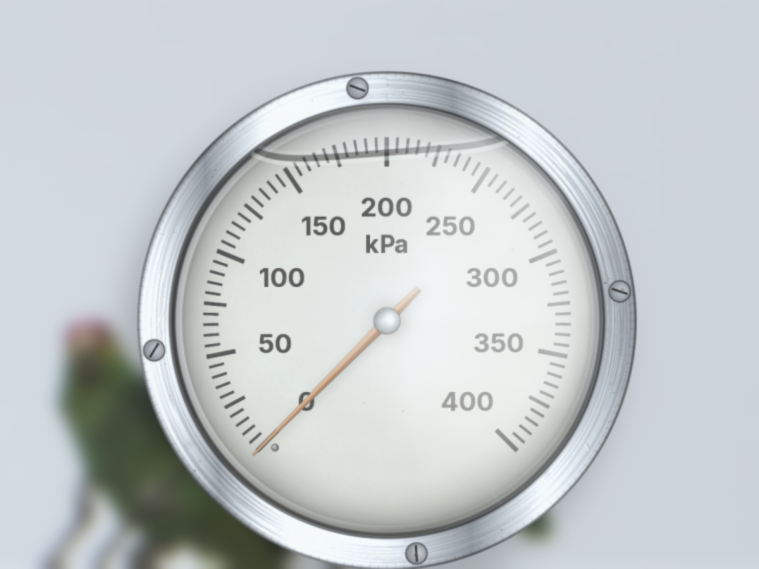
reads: 0
